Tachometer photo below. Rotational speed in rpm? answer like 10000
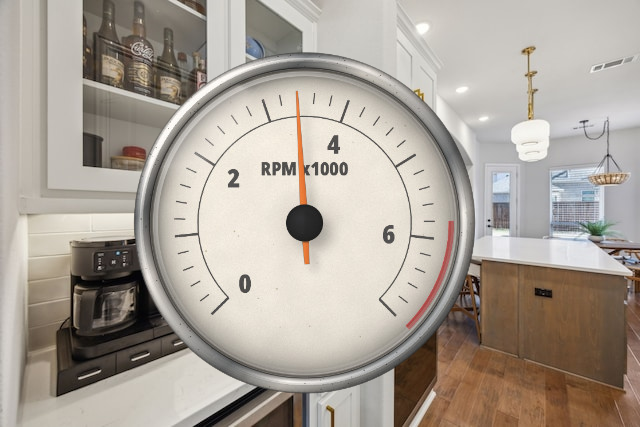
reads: 3400
